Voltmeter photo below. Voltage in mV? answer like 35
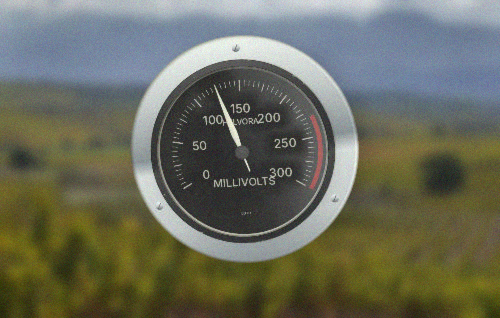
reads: 125
